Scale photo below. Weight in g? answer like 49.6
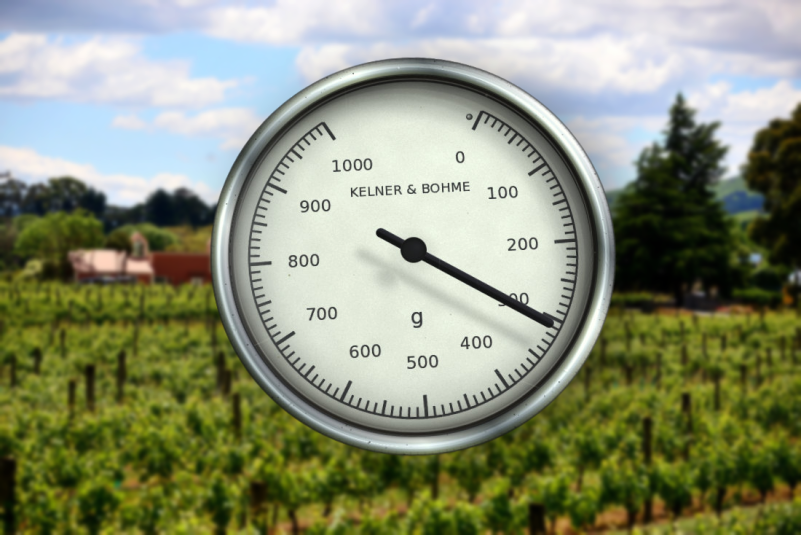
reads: 310
